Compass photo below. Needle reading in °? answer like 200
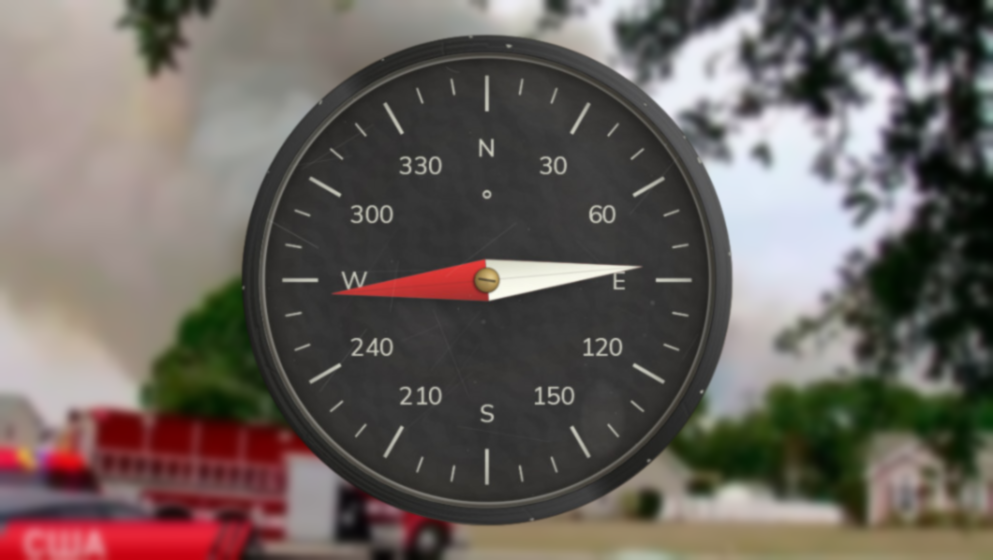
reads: 265
